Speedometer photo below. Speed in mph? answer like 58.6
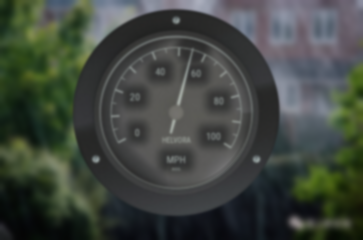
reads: 55
